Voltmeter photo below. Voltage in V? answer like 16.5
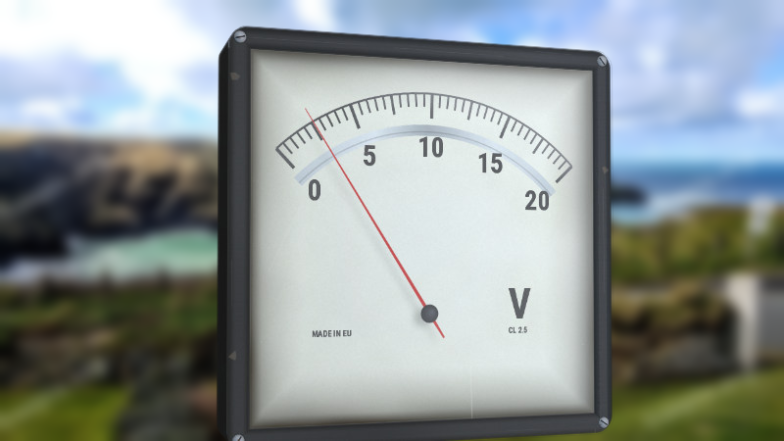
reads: 2.5
